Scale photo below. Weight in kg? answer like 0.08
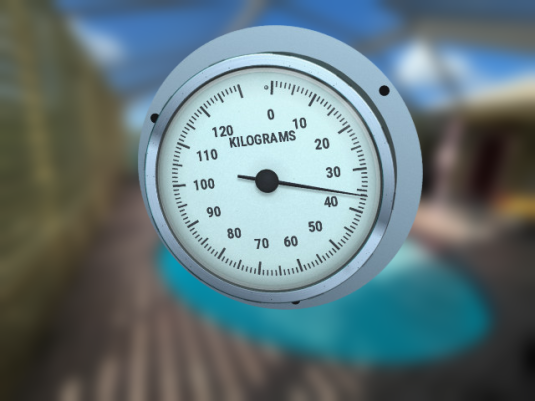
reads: 36
